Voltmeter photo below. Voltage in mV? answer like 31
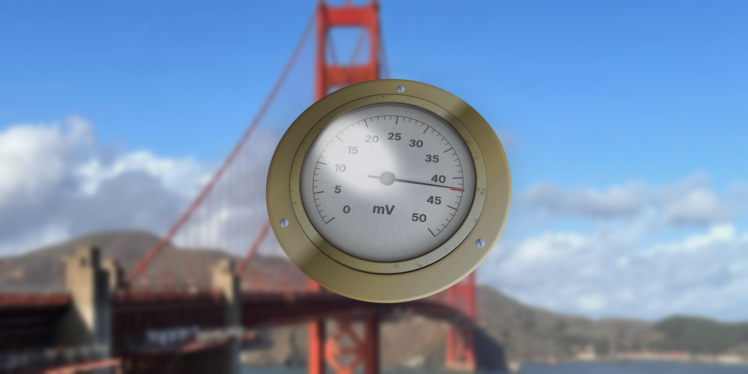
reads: 42
